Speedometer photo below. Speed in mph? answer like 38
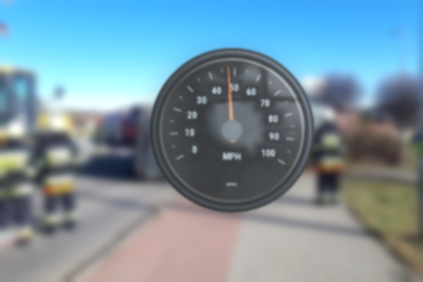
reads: 47.5
